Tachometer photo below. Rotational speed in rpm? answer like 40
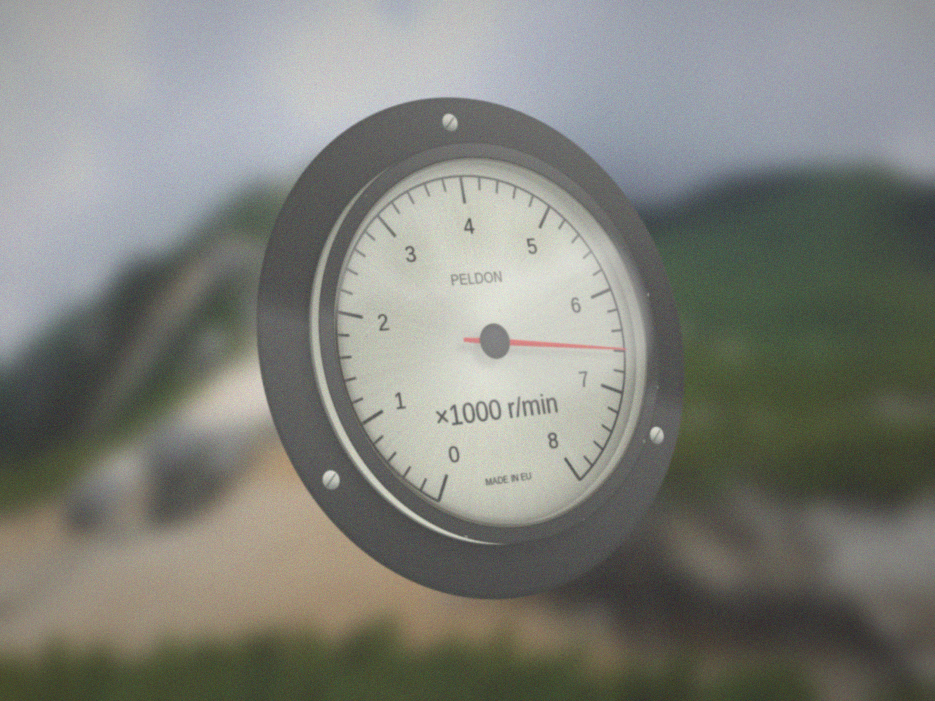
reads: 6600
